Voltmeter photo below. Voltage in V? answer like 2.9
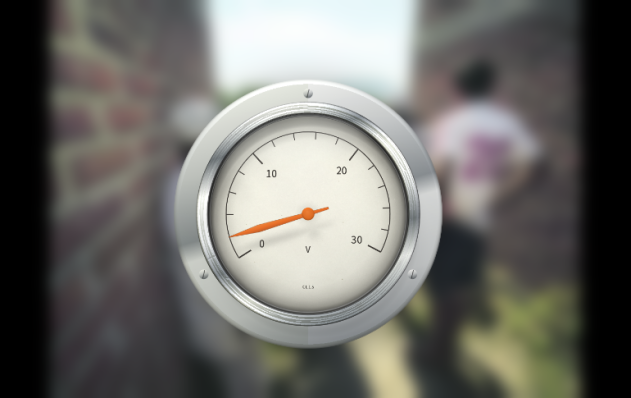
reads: 2
